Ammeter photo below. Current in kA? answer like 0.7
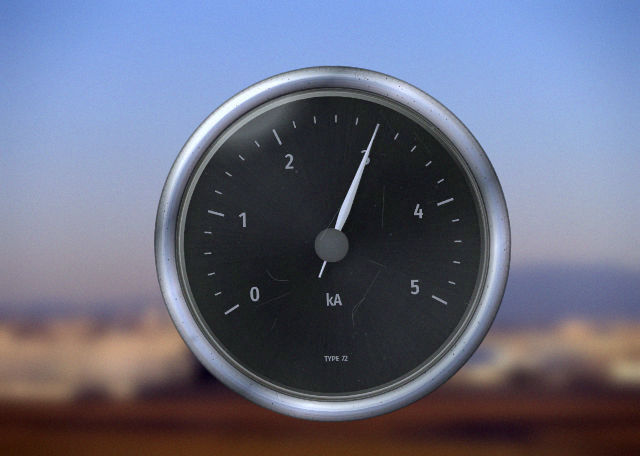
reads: 3
